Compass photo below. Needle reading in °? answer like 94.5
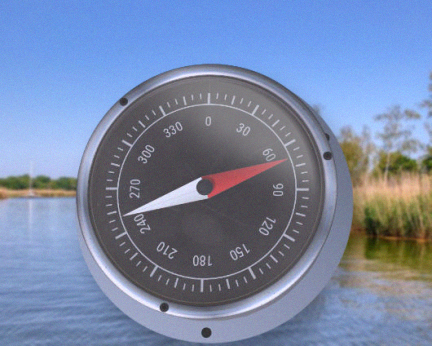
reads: 70
